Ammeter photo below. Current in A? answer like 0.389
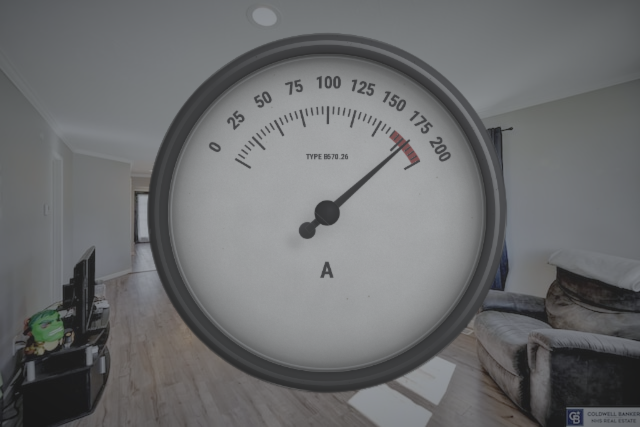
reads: 180
